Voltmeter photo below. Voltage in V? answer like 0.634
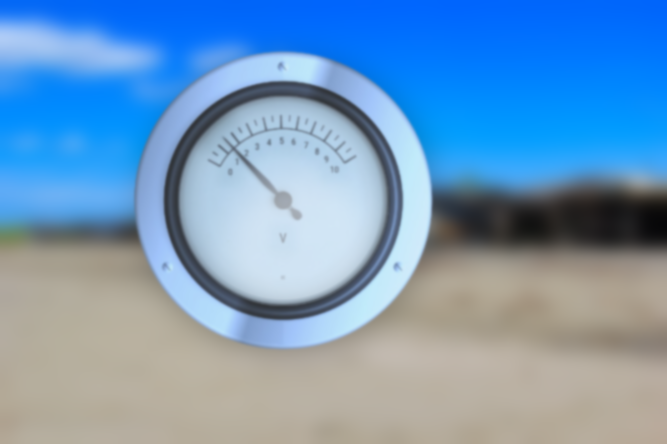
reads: 1.5
